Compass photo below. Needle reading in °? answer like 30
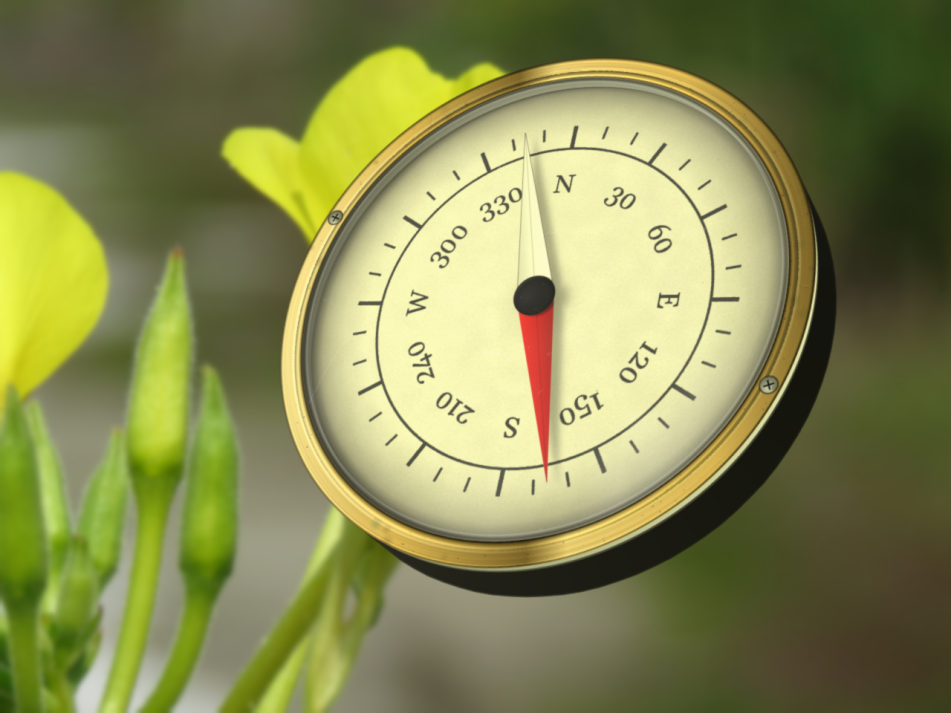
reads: 165
